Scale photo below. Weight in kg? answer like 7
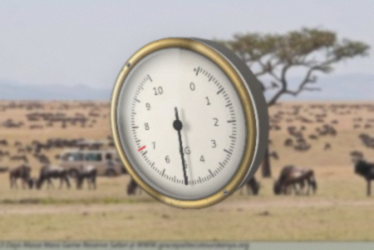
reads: 5
